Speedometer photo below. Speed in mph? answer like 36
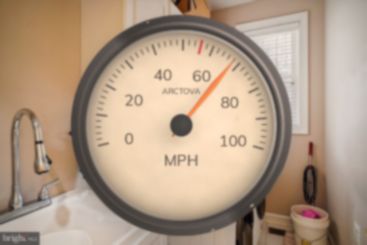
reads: 68
